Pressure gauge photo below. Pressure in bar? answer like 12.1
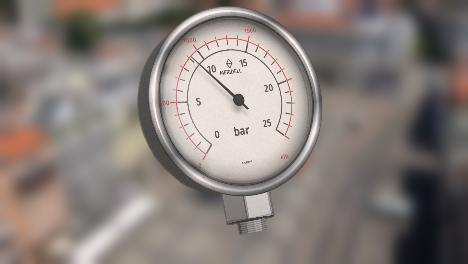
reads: 9
